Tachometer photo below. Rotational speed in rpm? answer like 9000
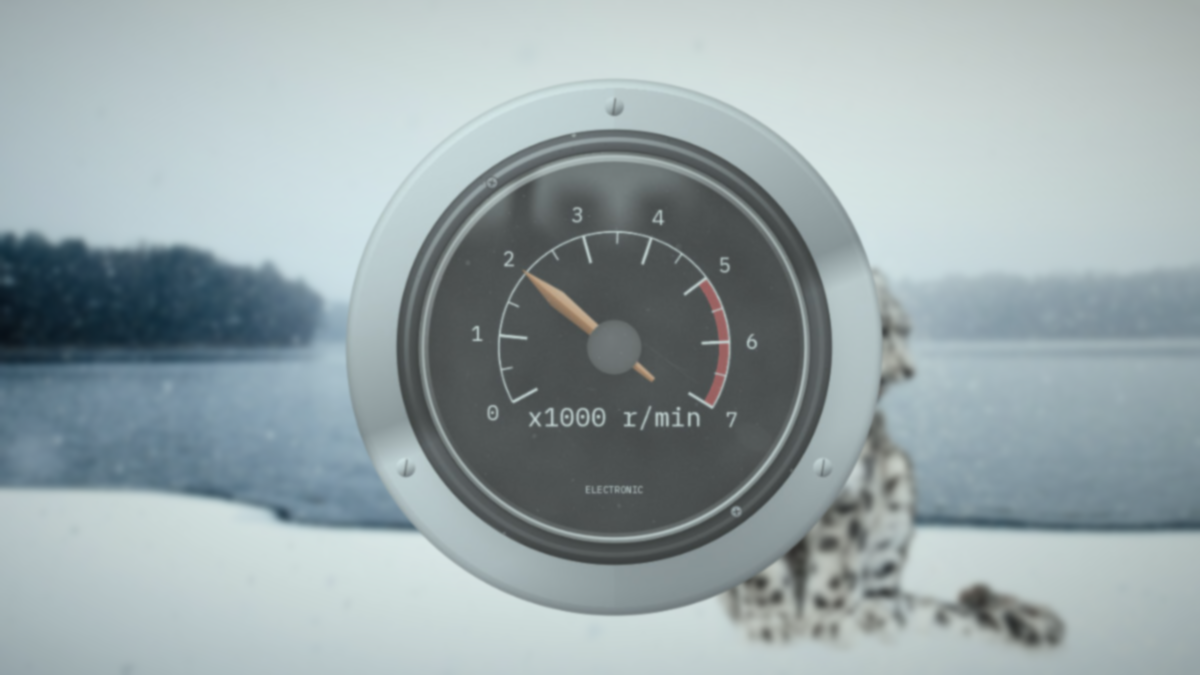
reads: 2000
